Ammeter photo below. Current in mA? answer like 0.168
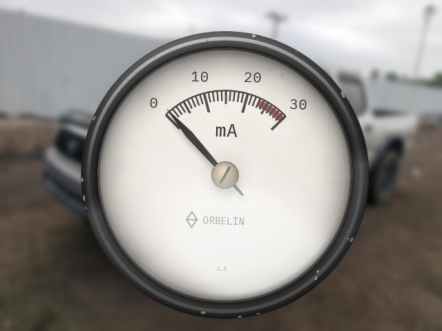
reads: 1
